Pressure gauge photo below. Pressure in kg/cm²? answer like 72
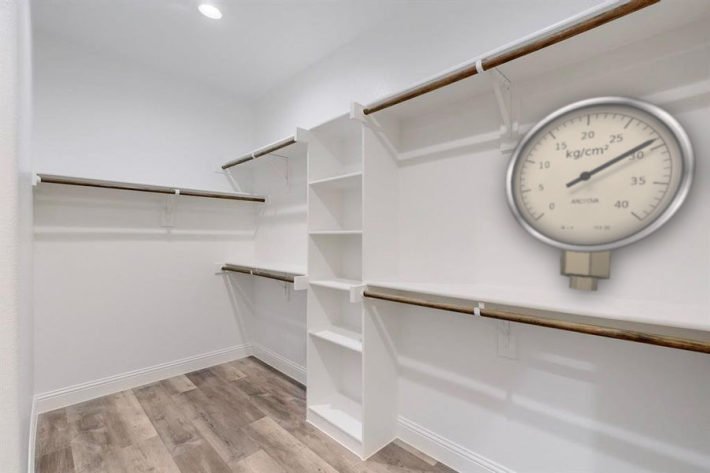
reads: 29
